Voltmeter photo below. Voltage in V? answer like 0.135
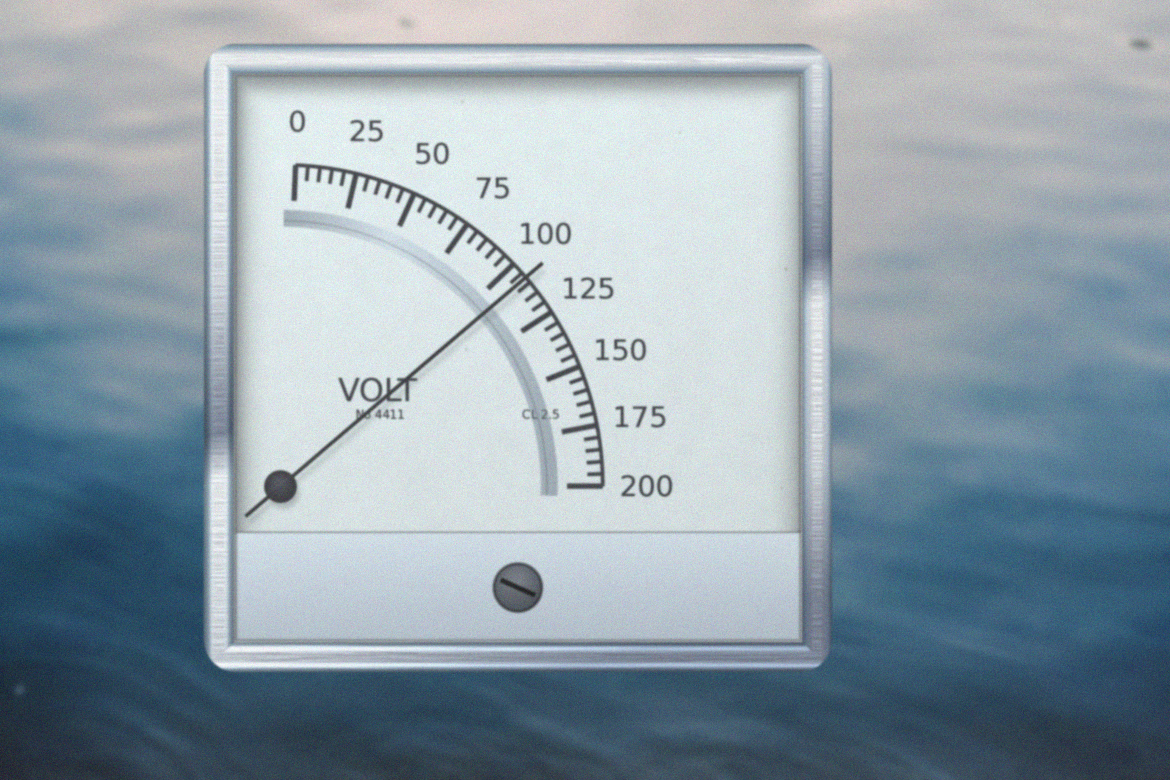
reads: 107.5
